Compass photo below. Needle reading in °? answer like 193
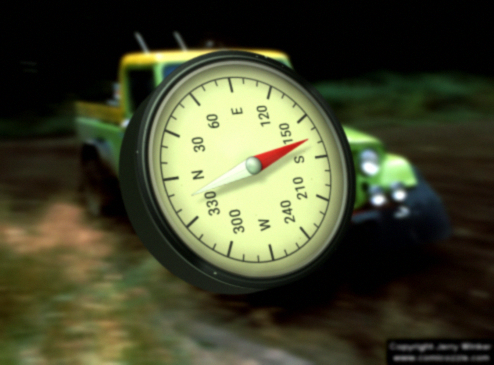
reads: 165
